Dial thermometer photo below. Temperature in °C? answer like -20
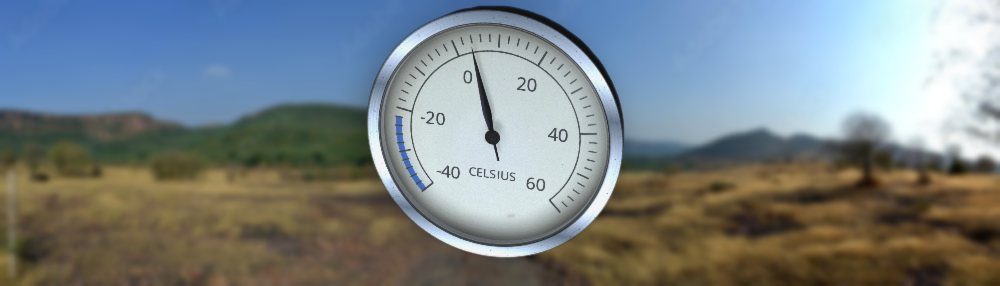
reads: 4
